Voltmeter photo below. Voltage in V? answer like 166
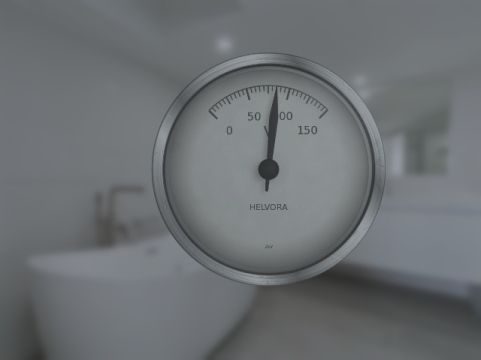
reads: 85
